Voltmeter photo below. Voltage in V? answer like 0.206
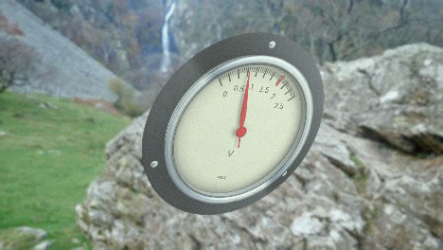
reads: 0.75
